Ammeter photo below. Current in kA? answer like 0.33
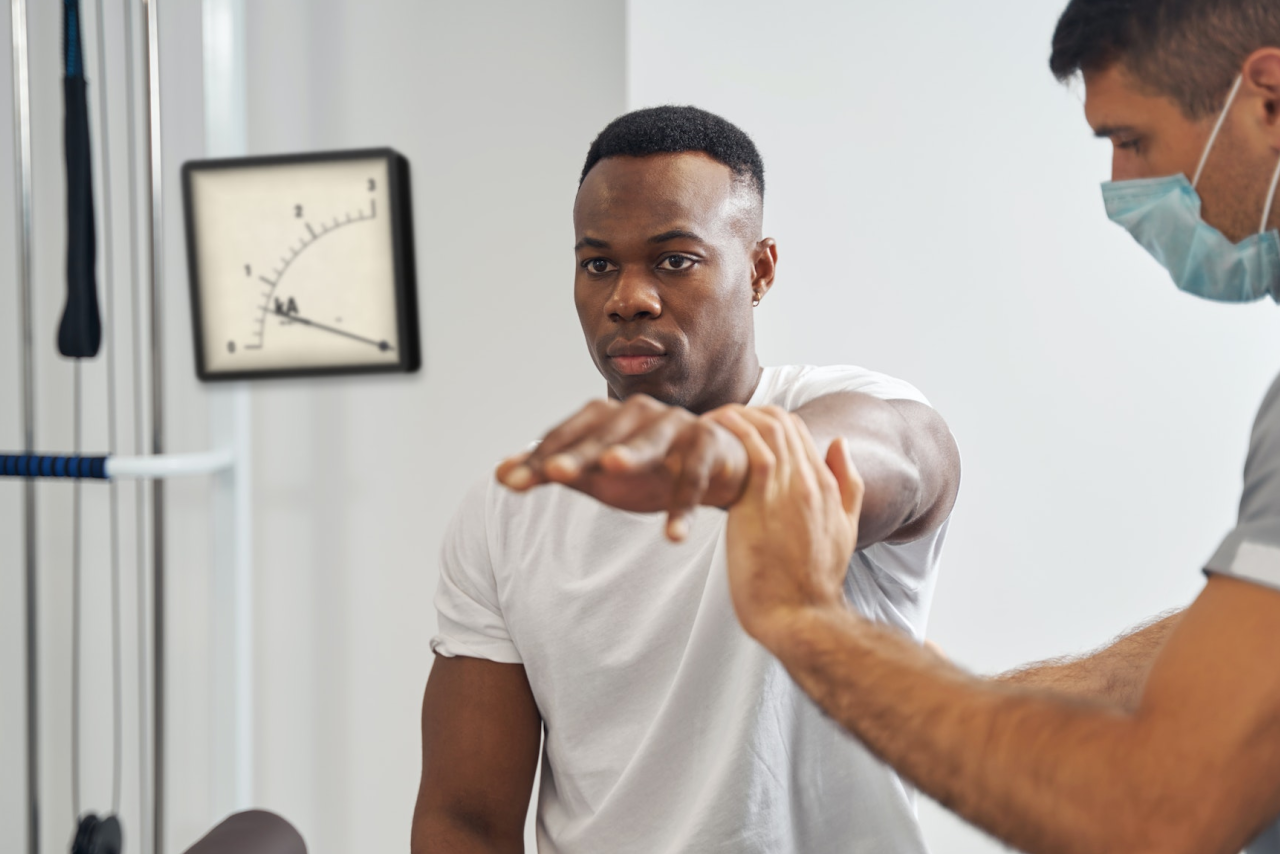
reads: 0.6
